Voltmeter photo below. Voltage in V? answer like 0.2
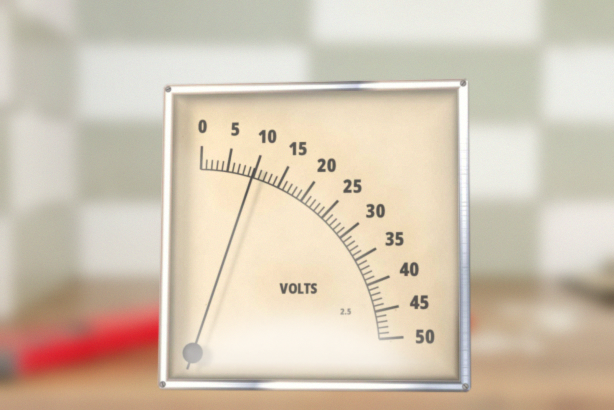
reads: 10
